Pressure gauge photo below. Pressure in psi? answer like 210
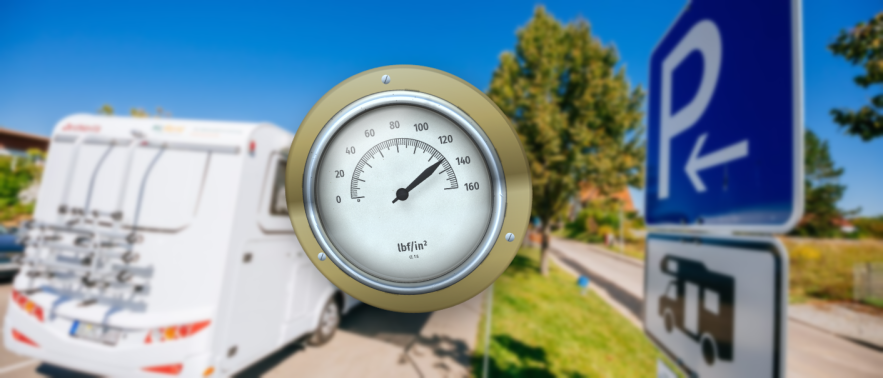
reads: 130
